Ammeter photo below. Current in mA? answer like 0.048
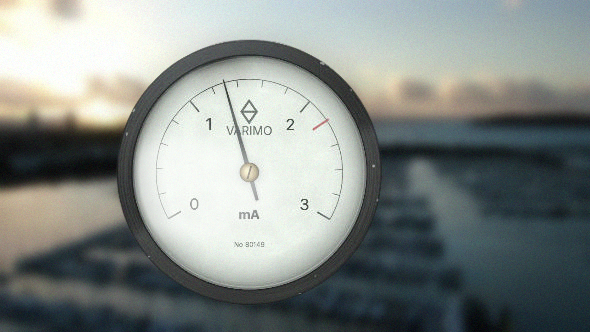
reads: 1.3
